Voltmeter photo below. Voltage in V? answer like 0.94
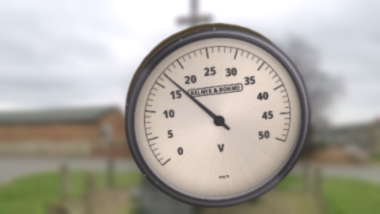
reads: 17
